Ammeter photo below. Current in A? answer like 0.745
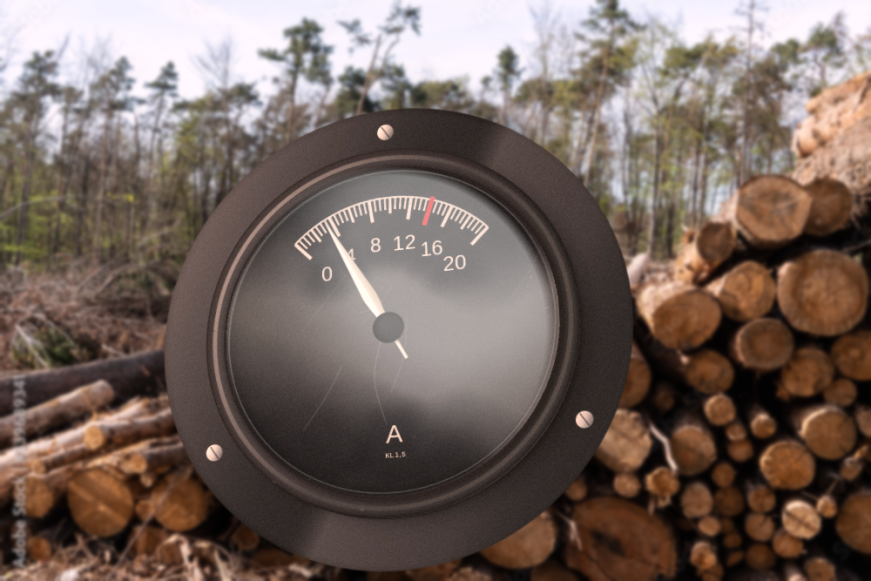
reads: 3.5
